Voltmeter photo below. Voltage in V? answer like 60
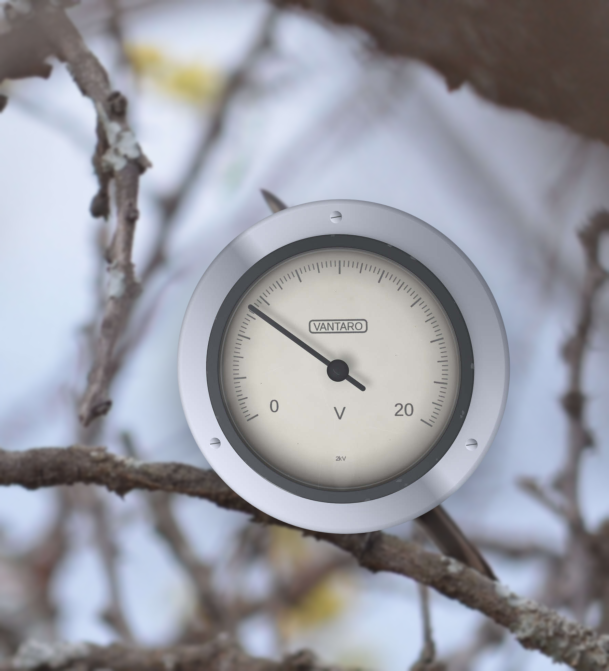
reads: 5.4
